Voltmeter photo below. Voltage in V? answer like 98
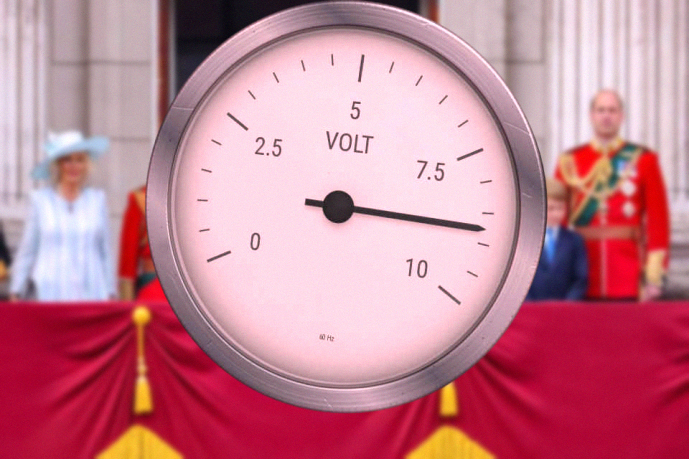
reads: 8.75
